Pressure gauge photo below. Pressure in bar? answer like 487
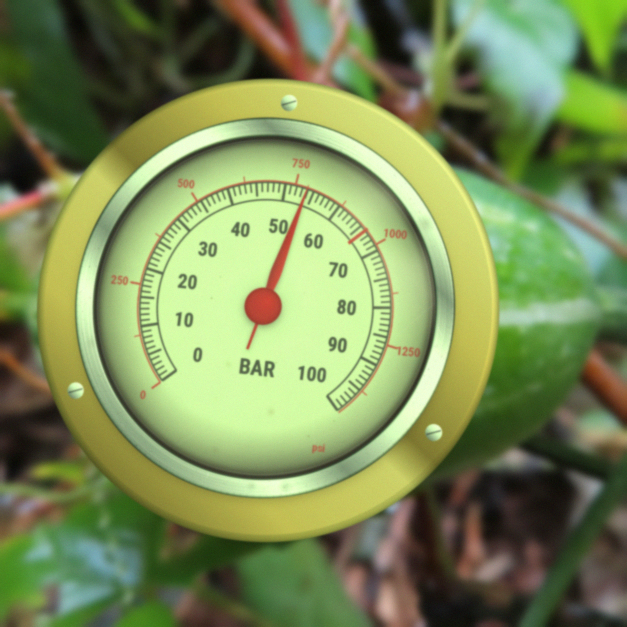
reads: 54
